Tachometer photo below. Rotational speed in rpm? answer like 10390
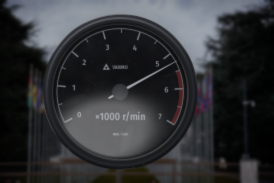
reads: 5250
